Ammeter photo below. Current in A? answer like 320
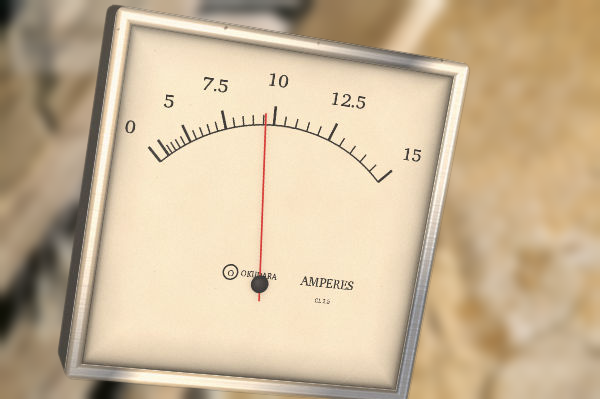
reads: 9.5
